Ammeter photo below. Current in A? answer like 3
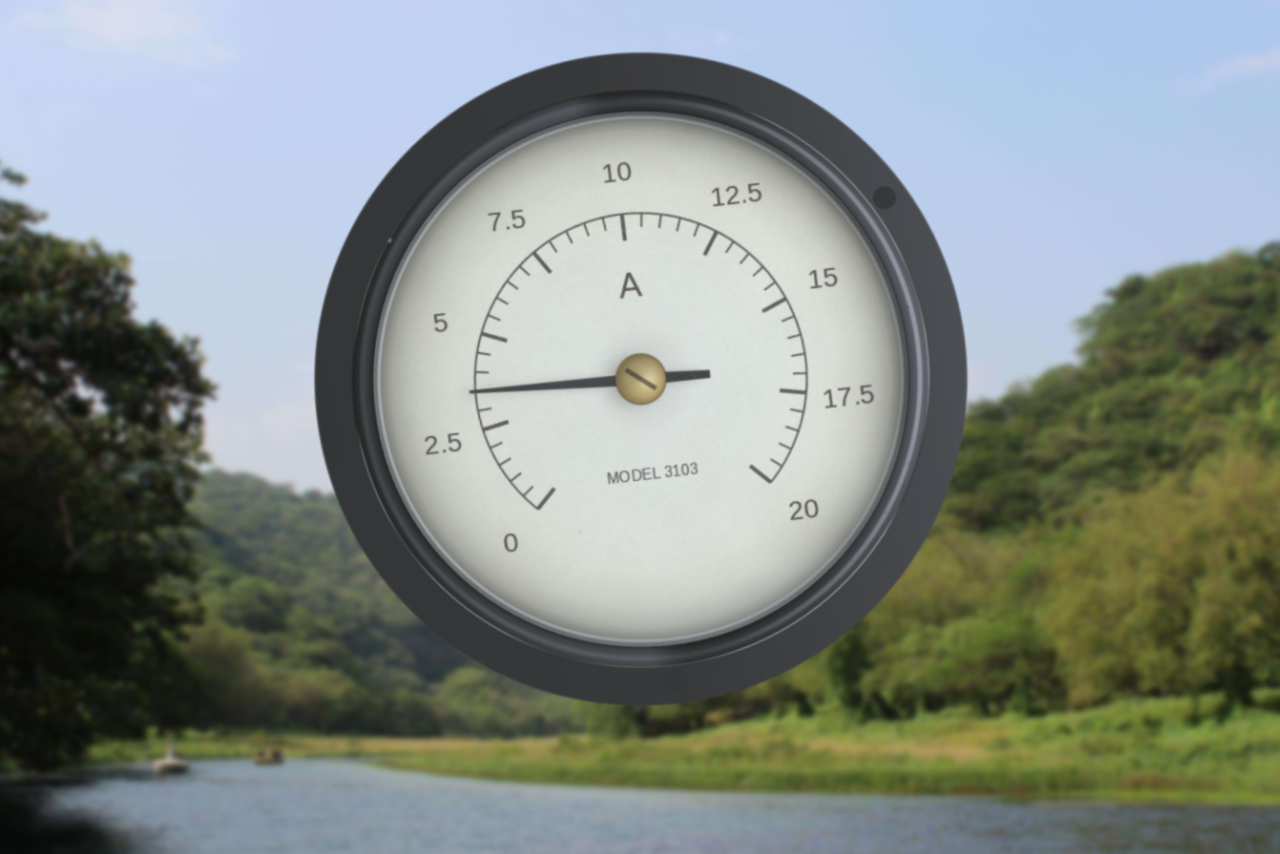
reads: 3.5
